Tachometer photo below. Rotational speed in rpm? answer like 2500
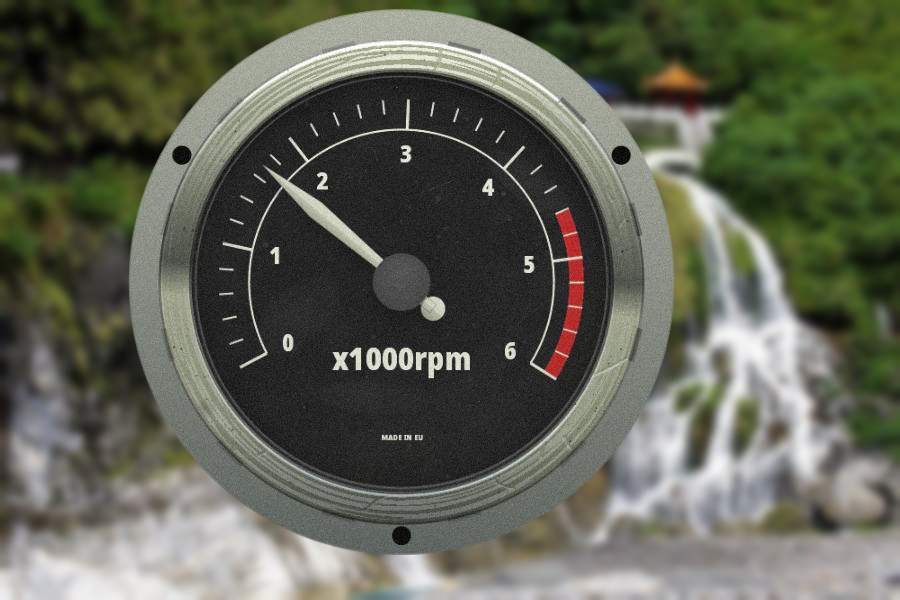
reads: 1700
